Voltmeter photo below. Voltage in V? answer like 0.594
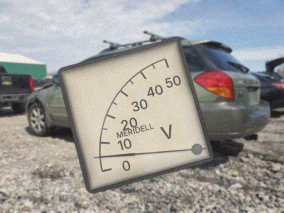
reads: 5
